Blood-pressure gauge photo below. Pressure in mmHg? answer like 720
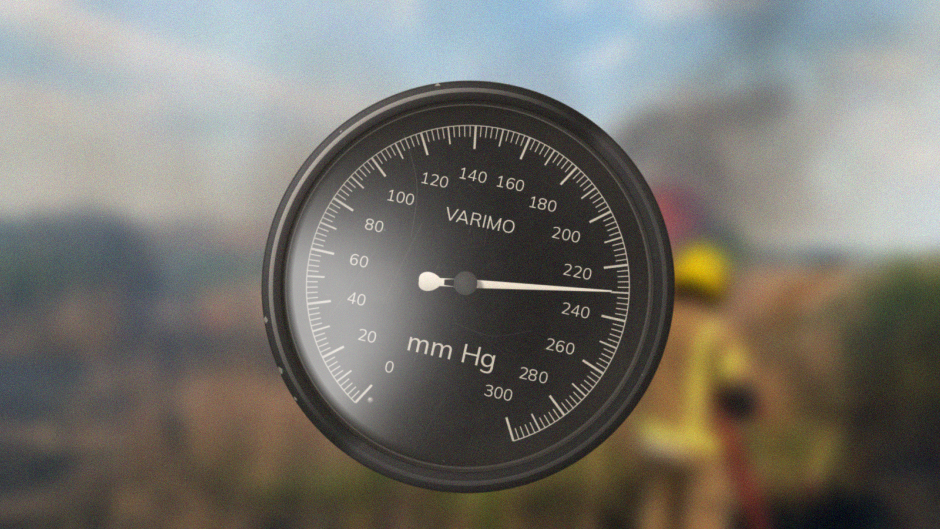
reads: 230
